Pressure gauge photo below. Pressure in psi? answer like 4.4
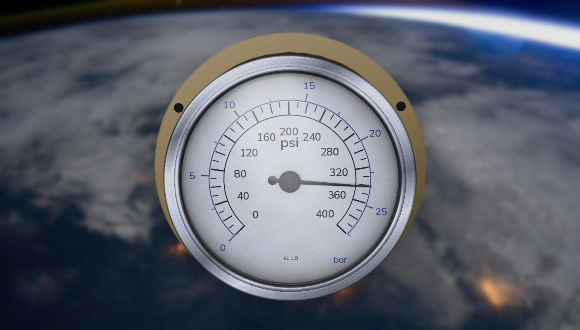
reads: 340
